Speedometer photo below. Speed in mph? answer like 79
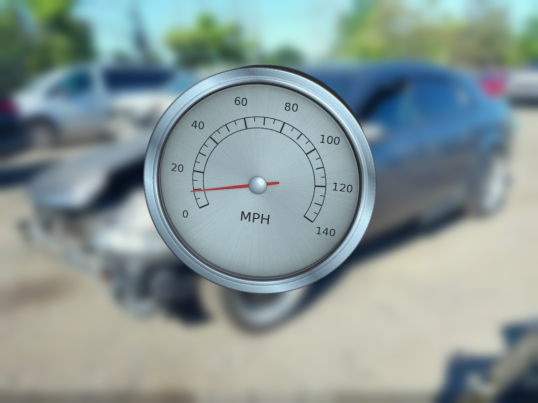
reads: 10
